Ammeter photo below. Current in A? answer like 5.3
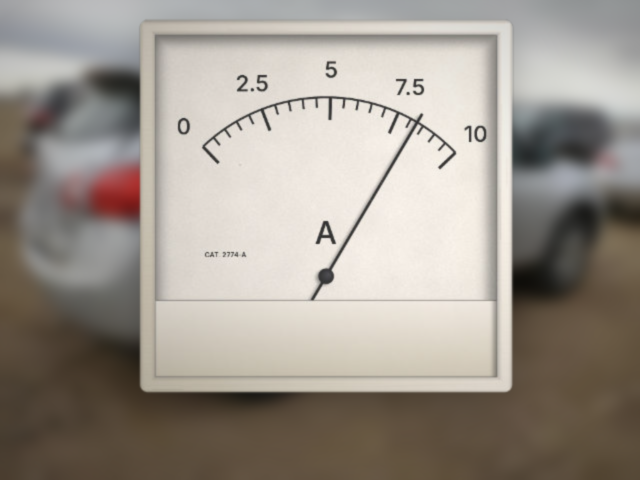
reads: 8.25
